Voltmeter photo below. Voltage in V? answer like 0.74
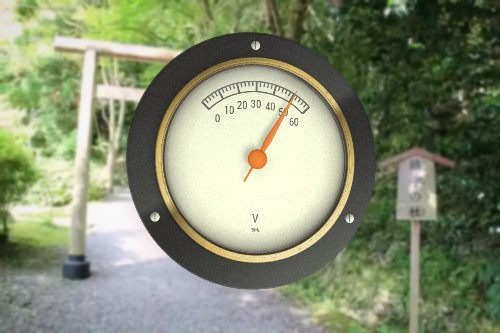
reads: 50
